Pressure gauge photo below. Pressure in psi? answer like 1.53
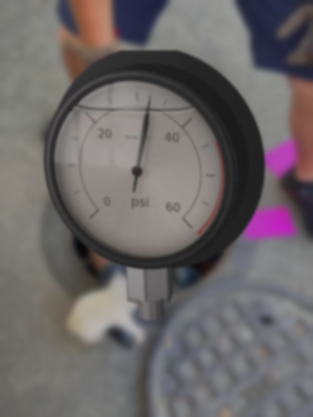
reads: 32.5
